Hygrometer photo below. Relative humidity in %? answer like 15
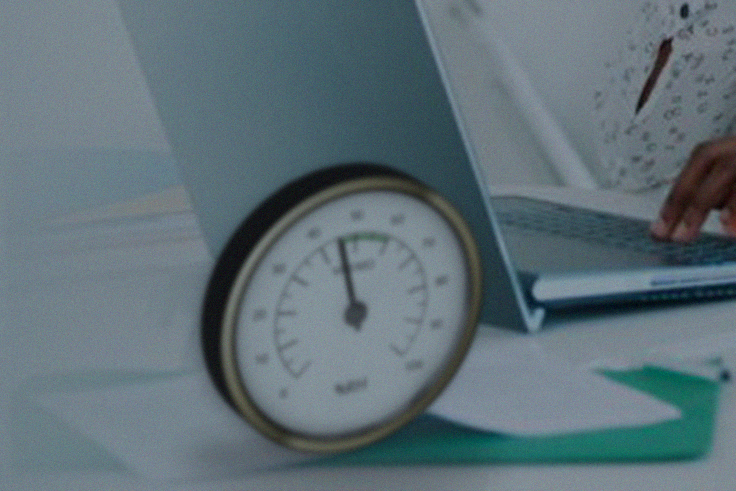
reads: 45
